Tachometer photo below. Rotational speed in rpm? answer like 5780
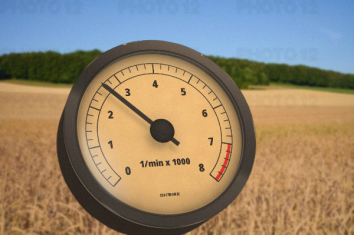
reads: 2600
